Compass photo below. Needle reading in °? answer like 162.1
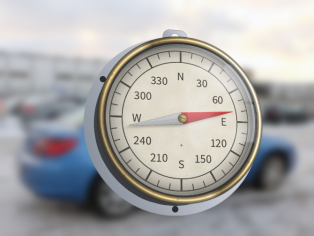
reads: 80
